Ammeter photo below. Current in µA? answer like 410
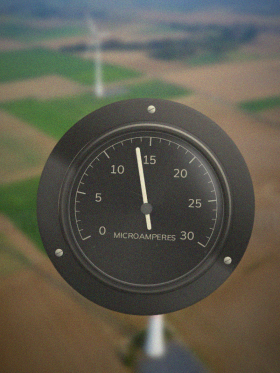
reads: 13.5
